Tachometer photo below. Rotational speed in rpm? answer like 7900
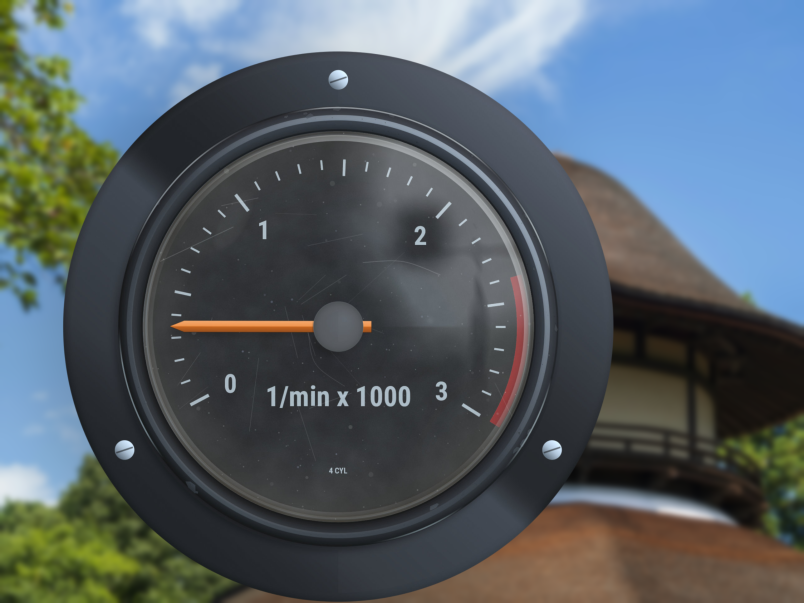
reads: 350
